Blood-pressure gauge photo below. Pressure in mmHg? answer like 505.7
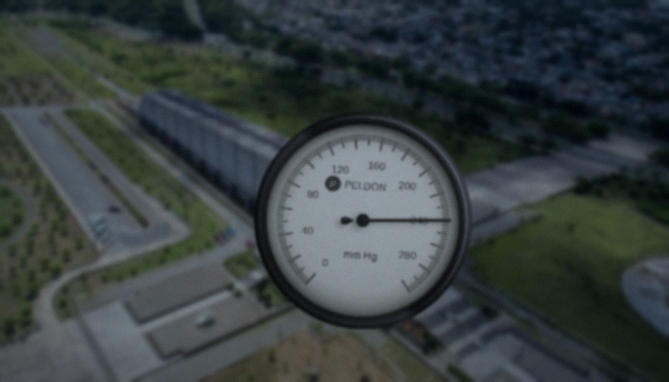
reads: 240
